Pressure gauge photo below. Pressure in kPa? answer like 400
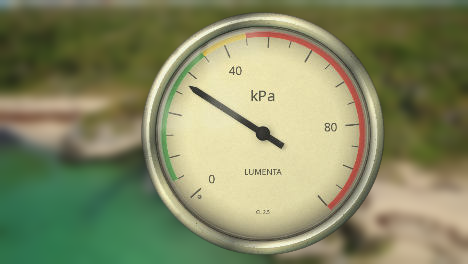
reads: 27.5
